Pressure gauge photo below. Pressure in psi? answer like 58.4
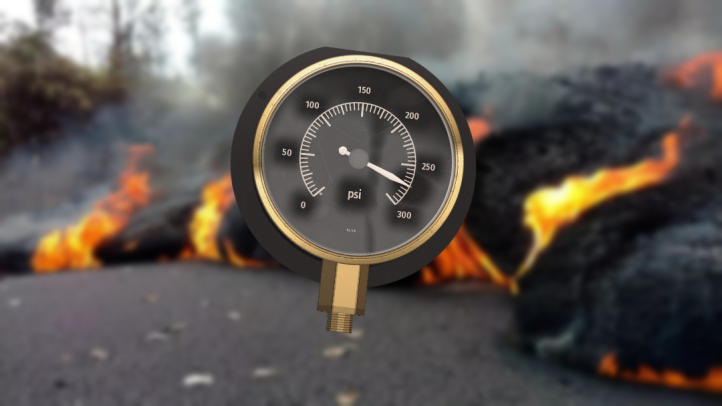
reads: 275
